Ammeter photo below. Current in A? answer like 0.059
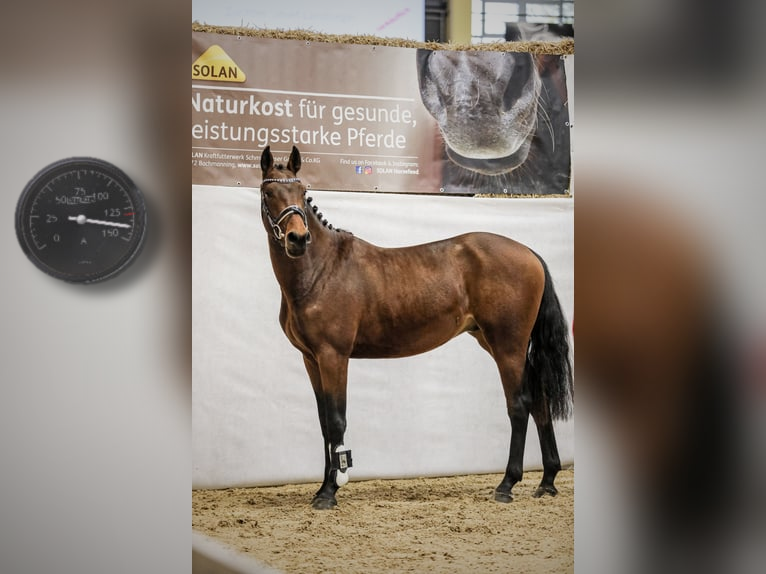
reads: 140
